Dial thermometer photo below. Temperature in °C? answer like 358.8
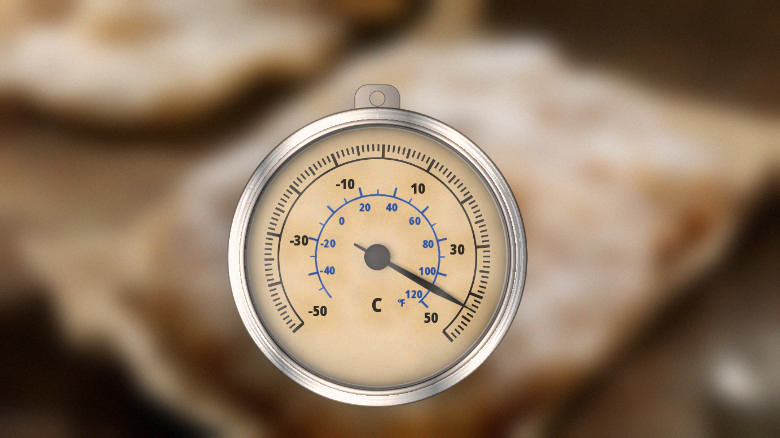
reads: 43
